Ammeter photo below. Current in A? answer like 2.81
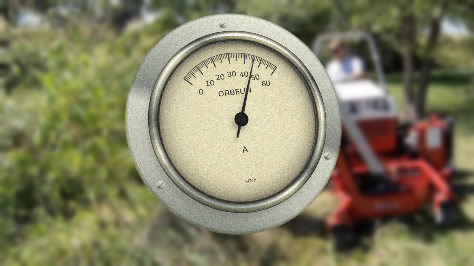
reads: 45
